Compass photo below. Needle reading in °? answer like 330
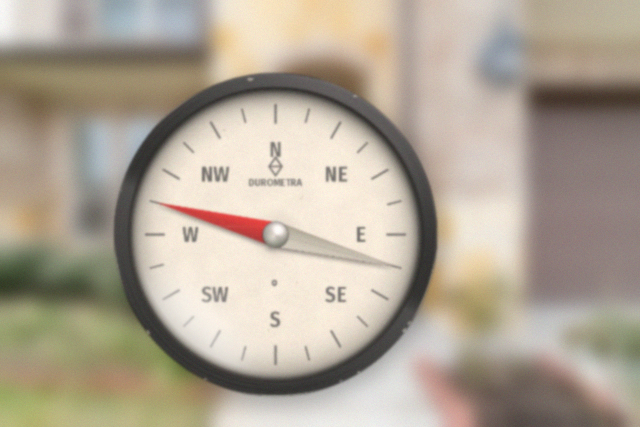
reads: 285
